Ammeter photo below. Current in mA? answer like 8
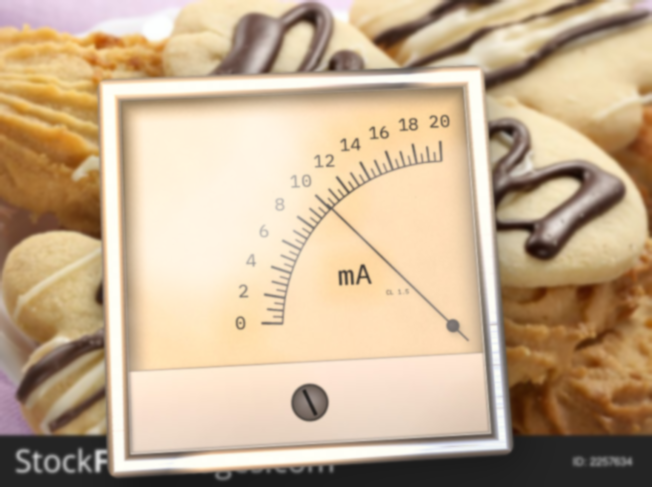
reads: 10
